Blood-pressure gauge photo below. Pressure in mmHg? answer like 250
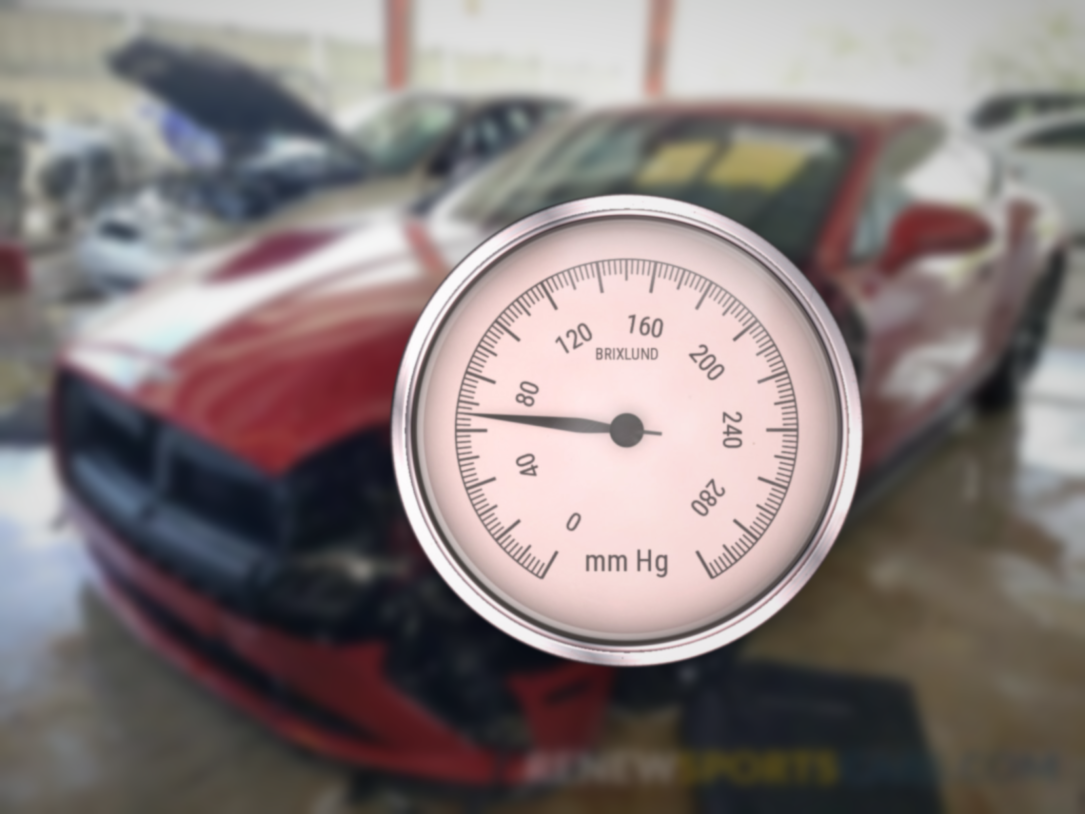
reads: 66
